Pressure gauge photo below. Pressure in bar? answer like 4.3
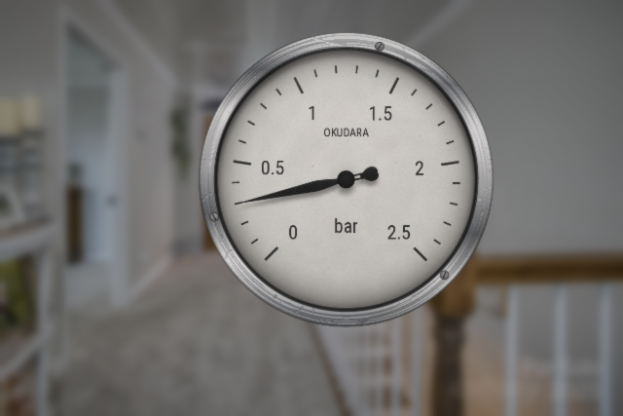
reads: 0.3
